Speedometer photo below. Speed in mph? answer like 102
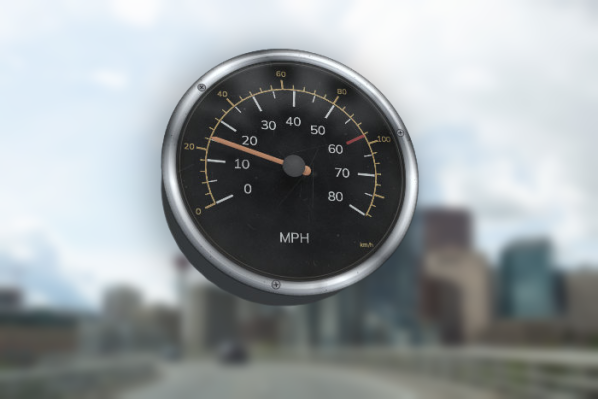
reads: 15
